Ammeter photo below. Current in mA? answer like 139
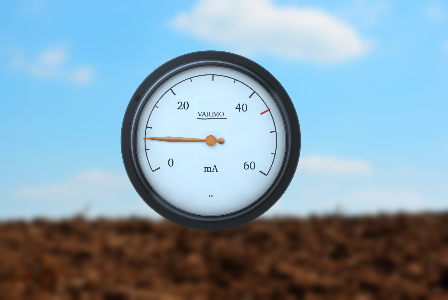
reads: 7.5
